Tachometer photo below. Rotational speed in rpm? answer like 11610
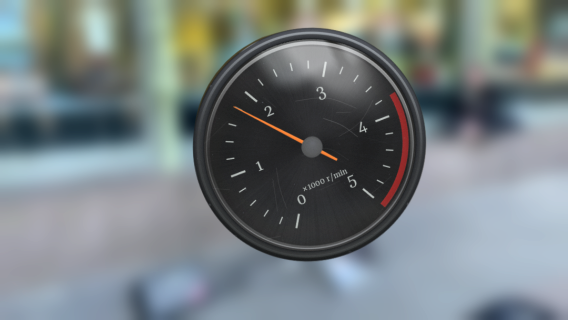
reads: 1800
